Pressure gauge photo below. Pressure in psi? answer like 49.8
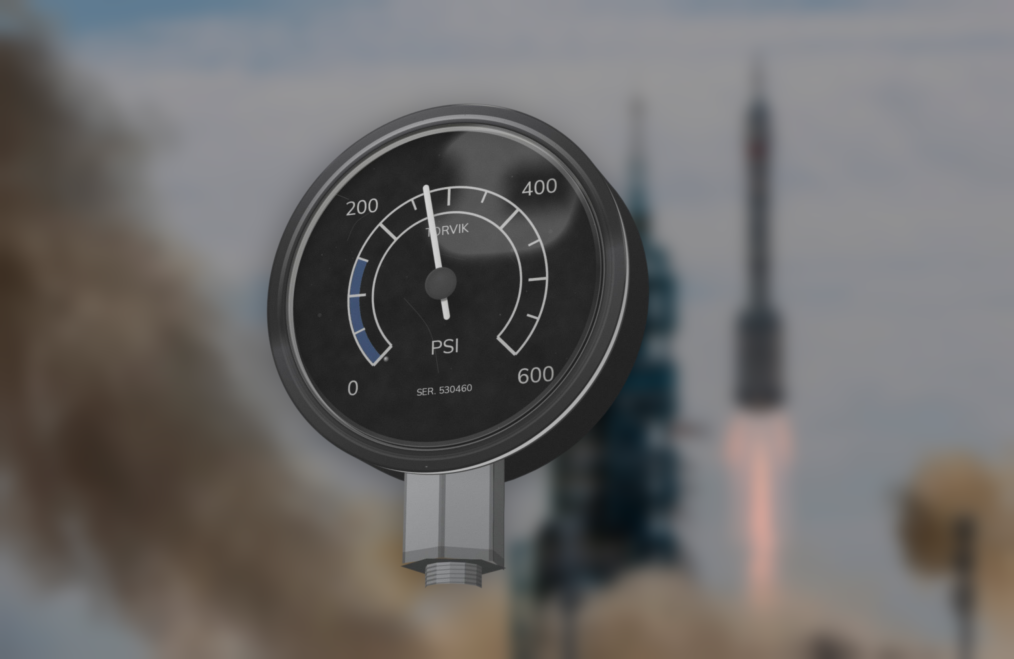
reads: 275
